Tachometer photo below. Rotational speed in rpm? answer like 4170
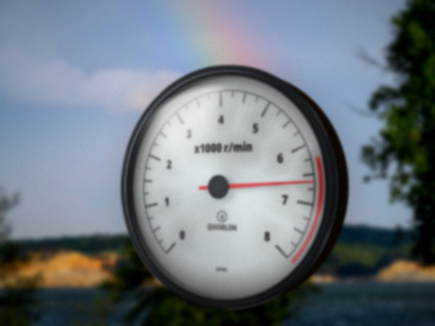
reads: 6625
